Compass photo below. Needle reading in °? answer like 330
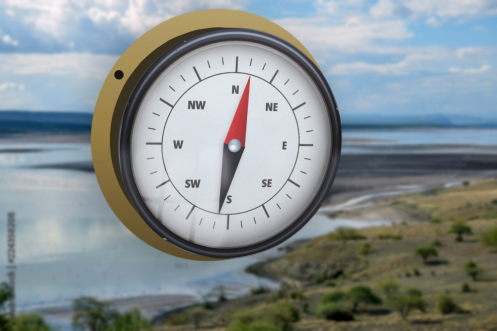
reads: 10
